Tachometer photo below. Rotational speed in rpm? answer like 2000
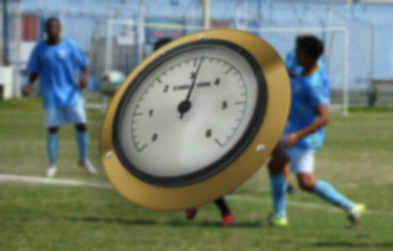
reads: 3200
